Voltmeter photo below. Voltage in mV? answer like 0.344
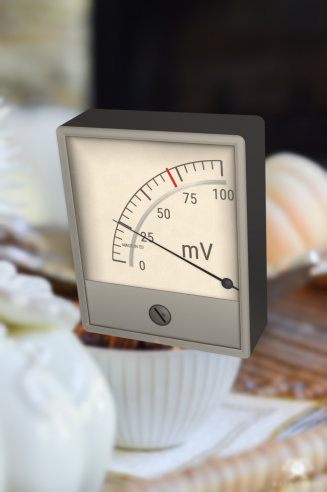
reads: 25
